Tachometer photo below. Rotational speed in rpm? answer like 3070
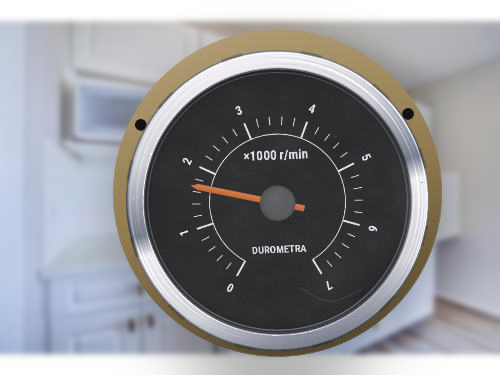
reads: 1700
